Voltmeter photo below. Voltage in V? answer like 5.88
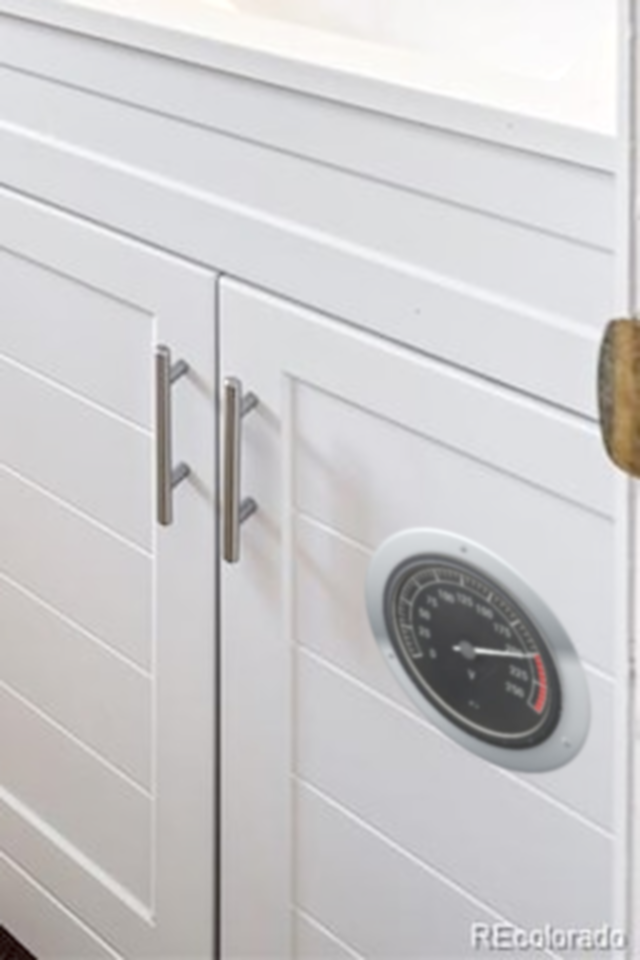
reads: 200
